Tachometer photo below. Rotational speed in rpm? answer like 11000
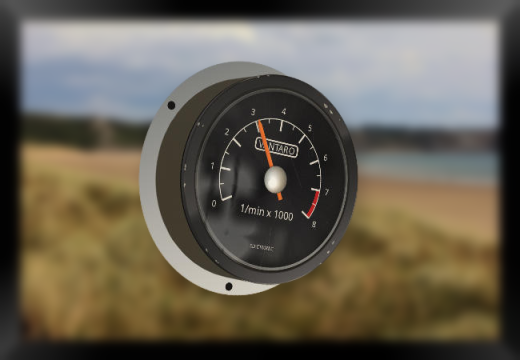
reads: 3000
